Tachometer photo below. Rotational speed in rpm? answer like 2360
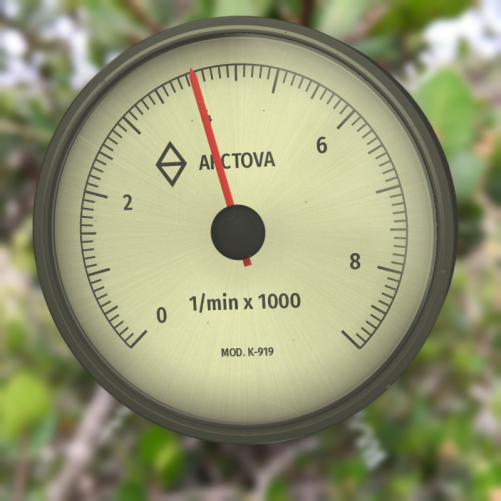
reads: 4000
